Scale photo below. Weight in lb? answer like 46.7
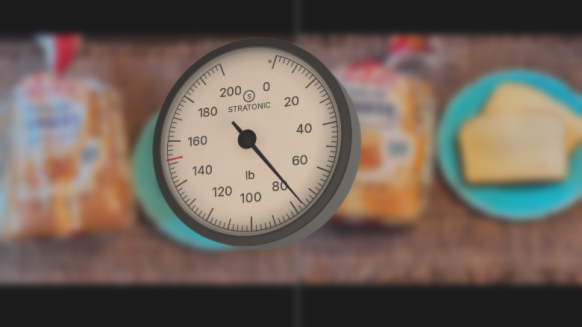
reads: 76
